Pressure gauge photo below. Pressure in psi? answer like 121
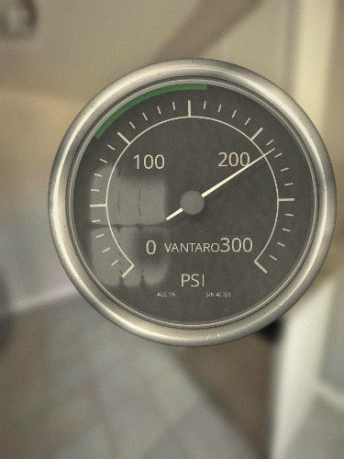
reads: 215
